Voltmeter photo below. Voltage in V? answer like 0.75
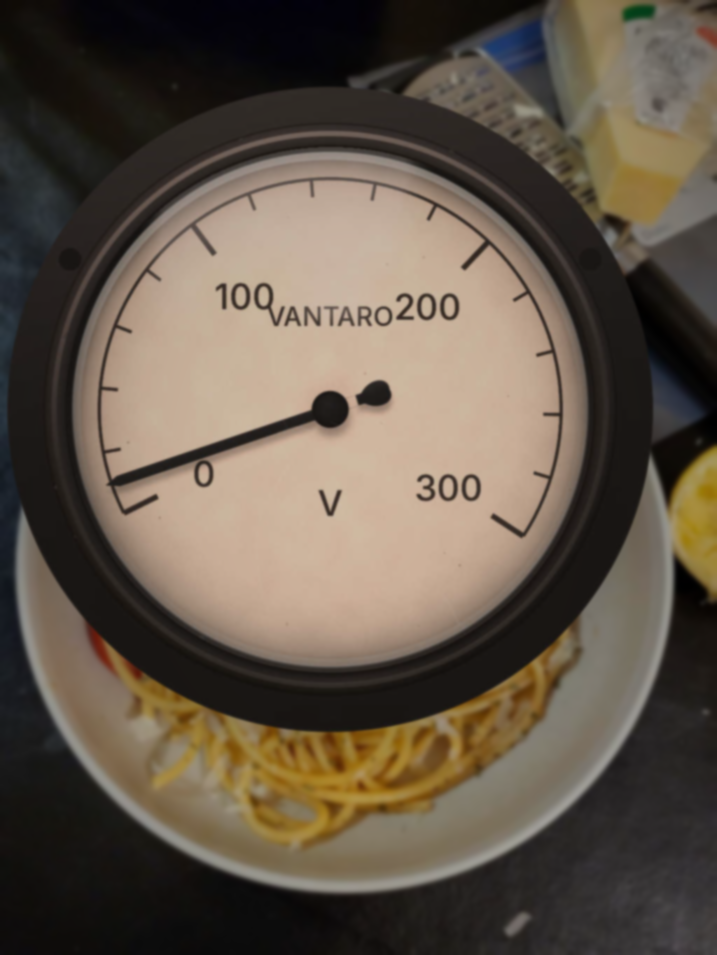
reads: 10
